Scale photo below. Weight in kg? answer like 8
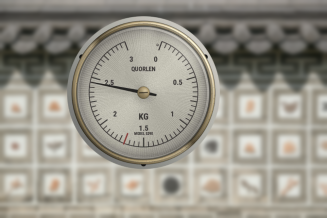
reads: 2.45
